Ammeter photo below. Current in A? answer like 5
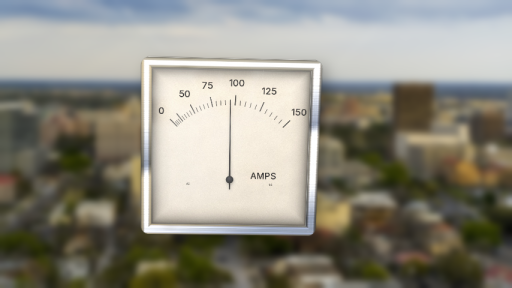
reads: 95
